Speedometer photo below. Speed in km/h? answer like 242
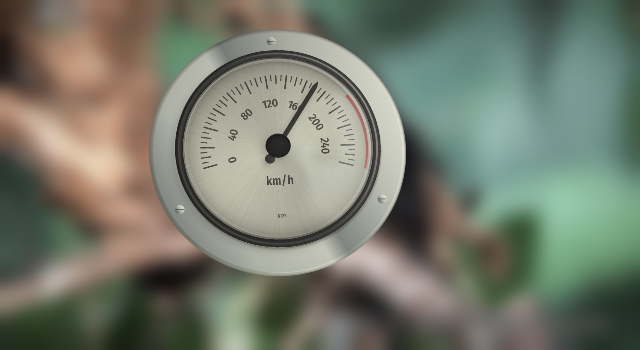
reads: 170
